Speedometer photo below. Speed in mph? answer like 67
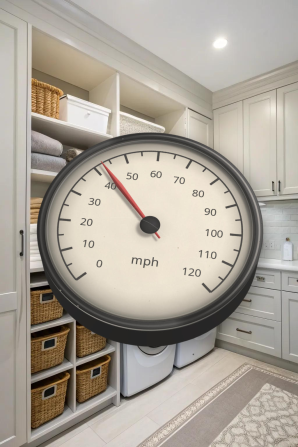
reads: 42.5
